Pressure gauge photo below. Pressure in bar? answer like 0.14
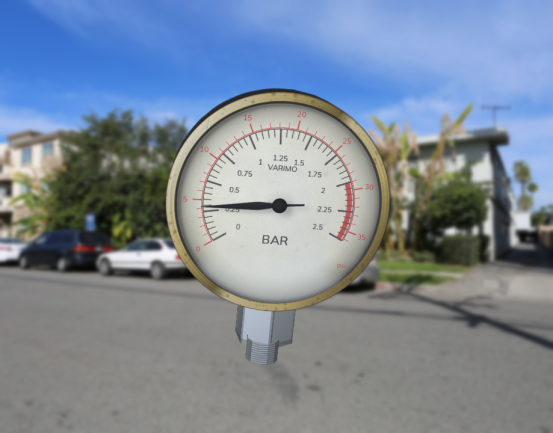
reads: 0.3
